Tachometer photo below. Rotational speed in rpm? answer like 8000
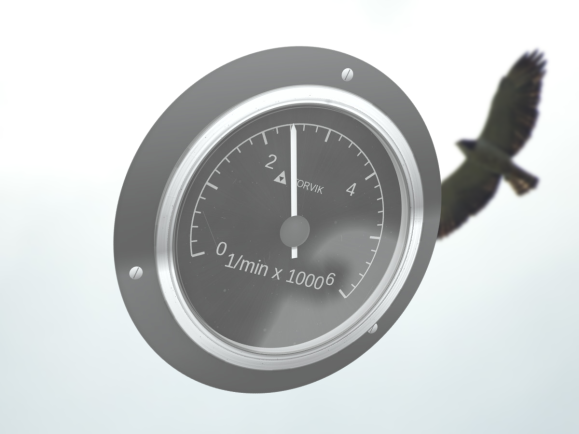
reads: 2400
